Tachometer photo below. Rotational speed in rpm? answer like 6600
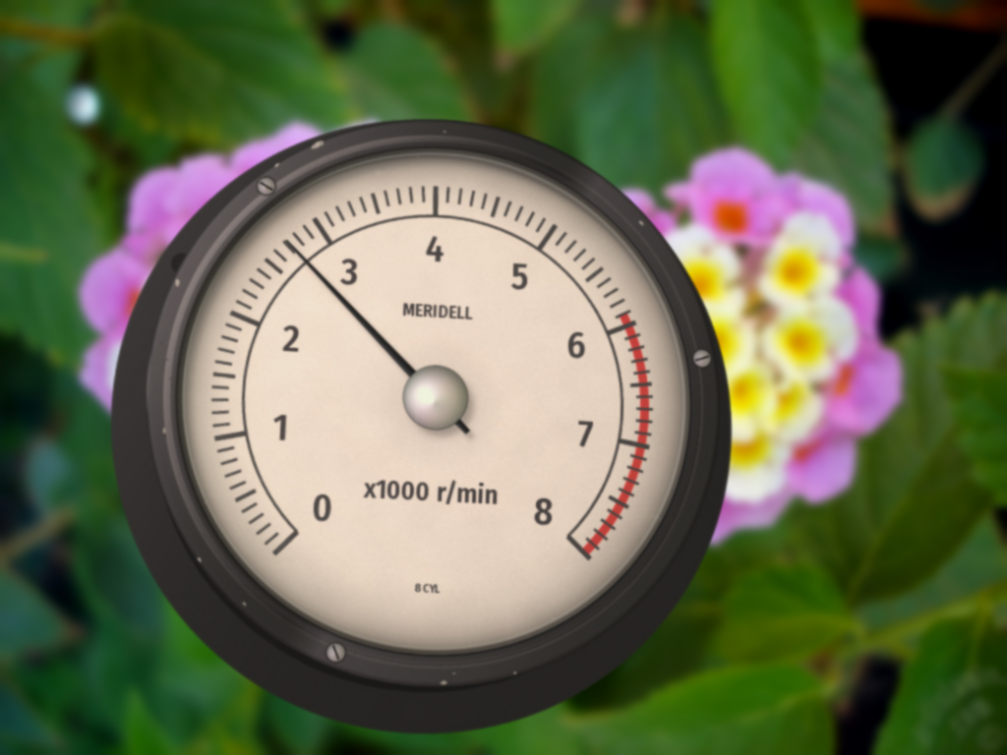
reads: 2700
